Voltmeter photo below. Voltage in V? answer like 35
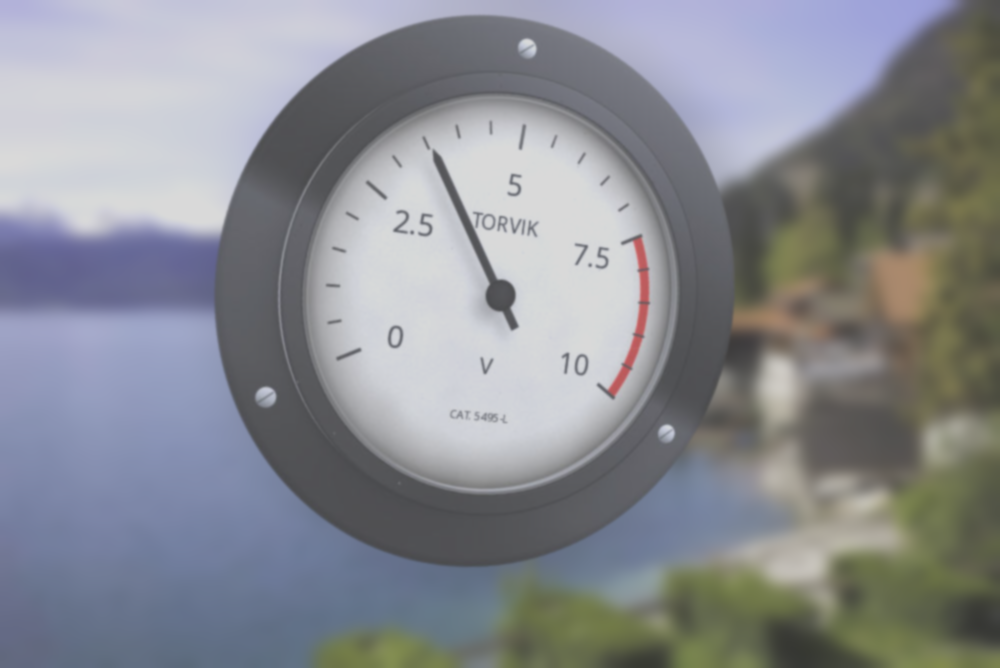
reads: 3.5
